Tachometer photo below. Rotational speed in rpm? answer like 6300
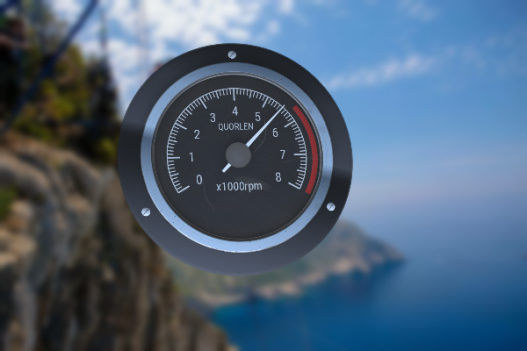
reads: 5500
